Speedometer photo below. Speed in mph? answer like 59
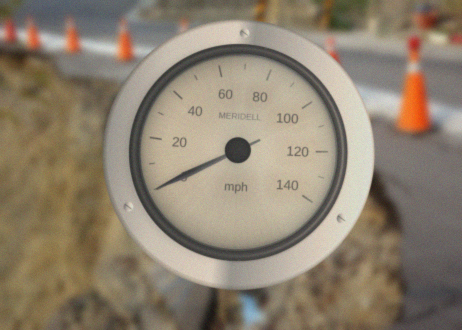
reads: 0
